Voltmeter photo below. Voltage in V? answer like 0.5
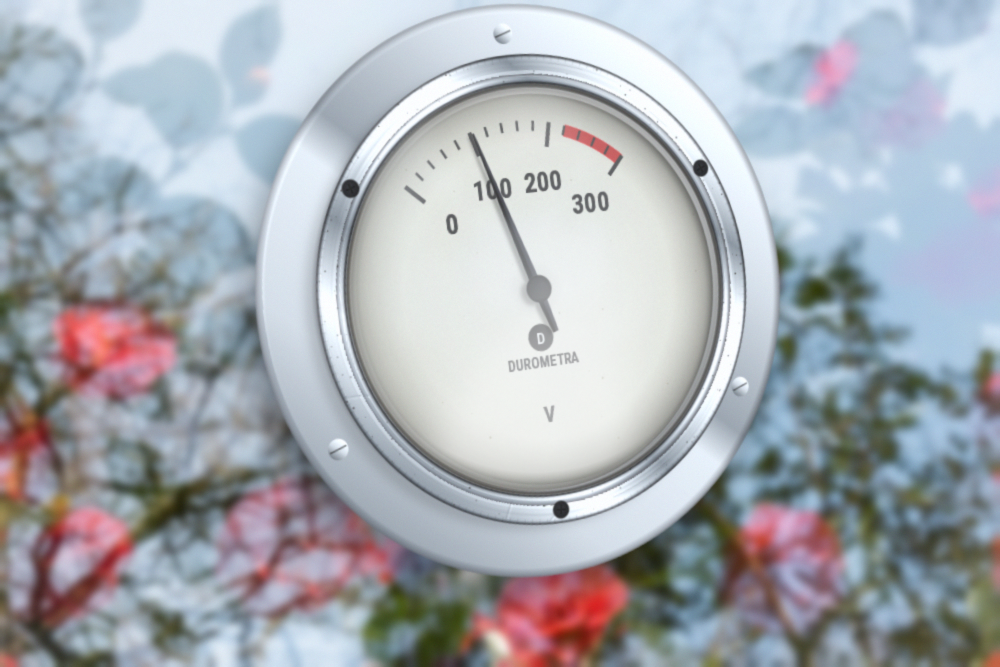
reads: 100
